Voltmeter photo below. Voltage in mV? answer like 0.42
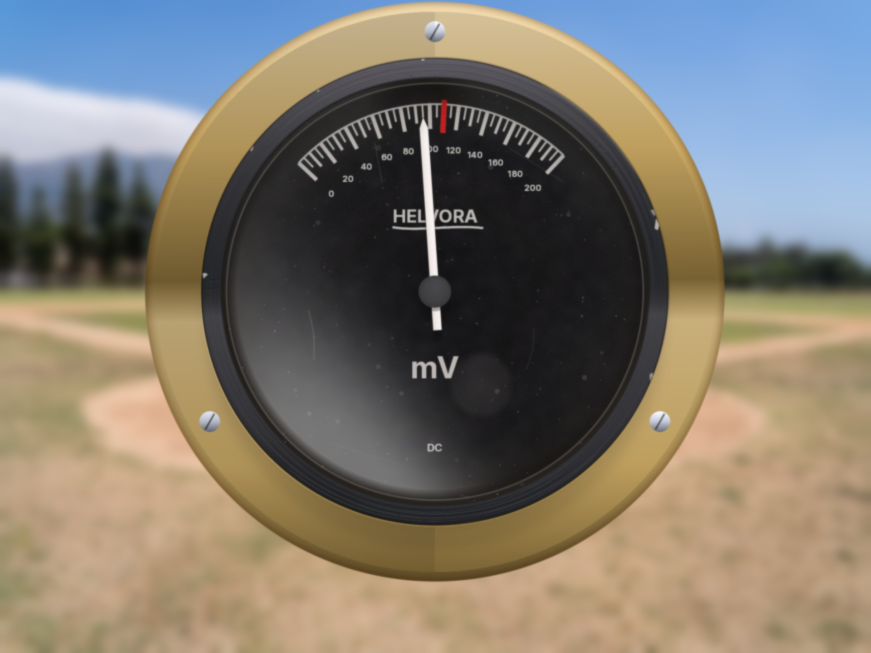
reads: 95
